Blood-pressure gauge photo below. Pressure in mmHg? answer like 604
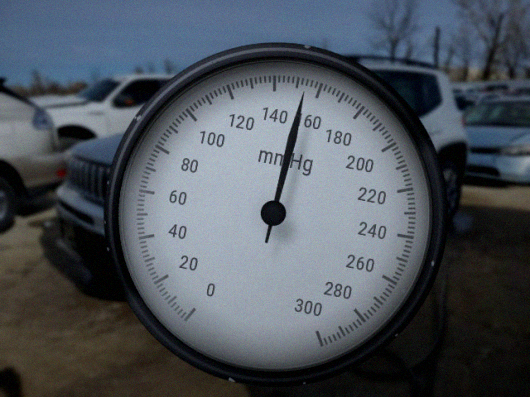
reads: 154
